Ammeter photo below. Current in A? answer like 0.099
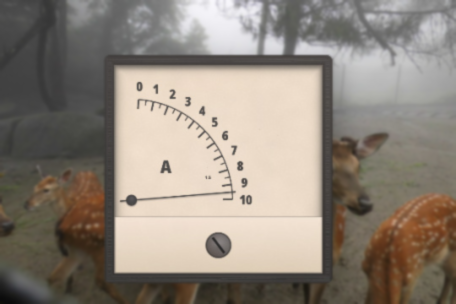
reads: 9.5
